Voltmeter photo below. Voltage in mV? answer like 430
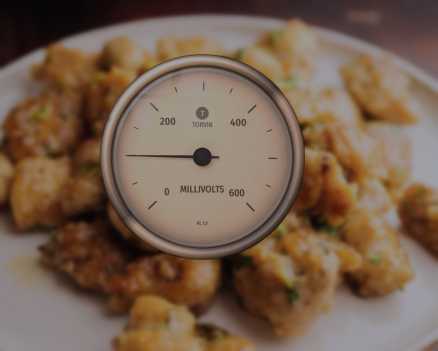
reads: 100
